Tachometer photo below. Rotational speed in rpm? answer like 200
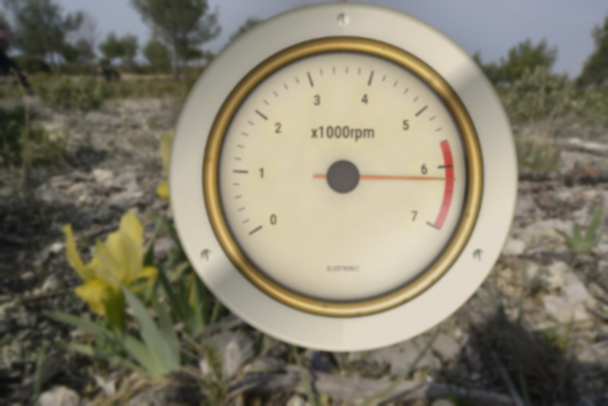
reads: 6200
